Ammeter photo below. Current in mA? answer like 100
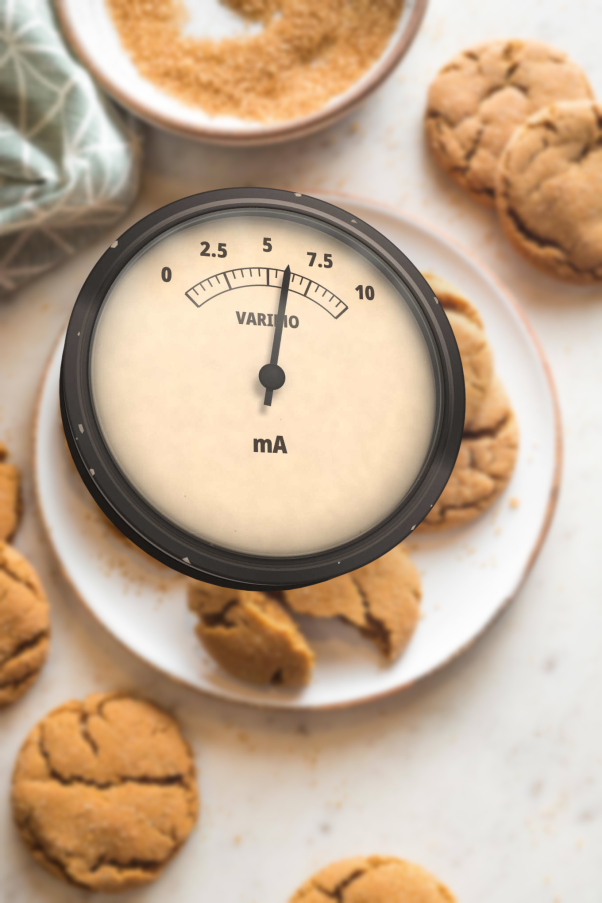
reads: 6
